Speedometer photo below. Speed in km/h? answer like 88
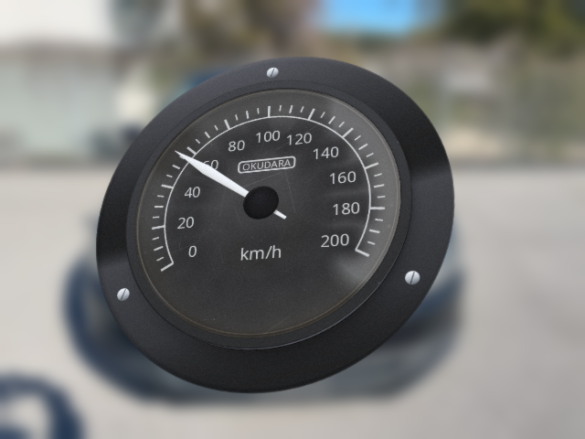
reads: 55
